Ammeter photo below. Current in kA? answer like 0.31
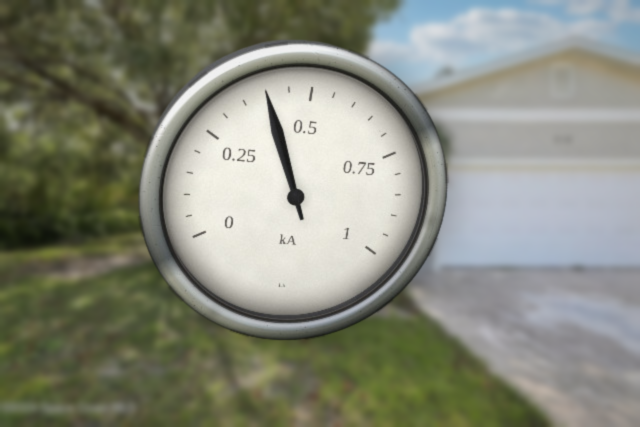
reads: 0.4
